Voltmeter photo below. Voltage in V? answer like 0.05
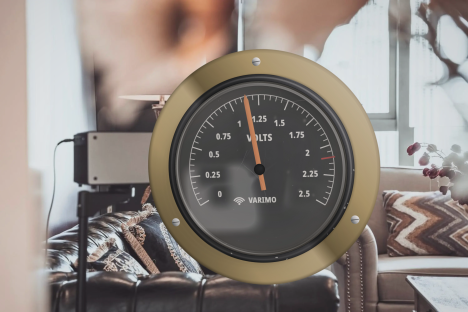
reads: 1.15
